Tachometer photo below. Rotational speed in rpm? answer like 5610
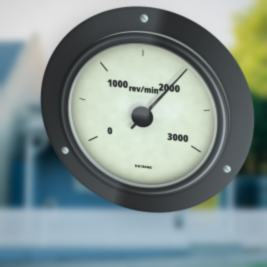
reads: 2000
